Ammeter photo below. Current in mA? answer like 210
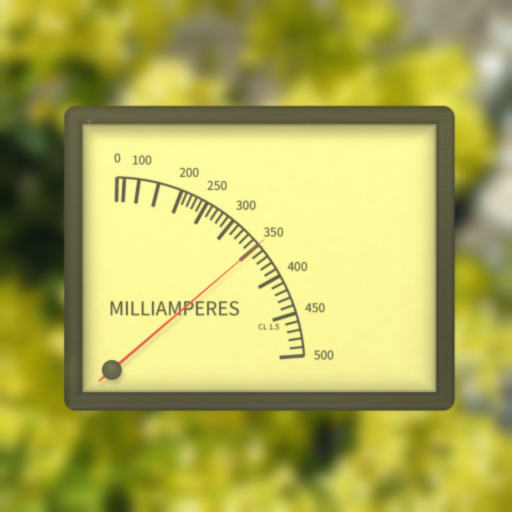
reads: 350
